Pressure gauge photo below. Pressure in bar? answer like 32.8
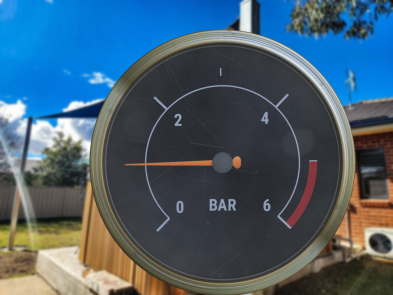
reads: 1
